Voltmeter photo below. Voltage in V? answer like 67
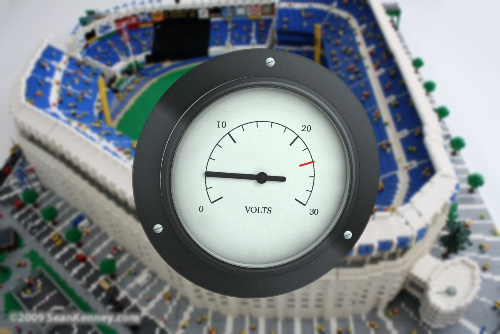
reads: 4
